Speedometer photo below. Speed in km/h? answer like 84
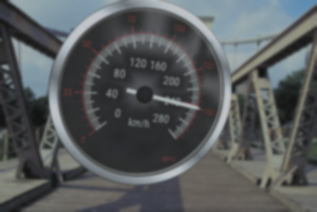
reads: 240
